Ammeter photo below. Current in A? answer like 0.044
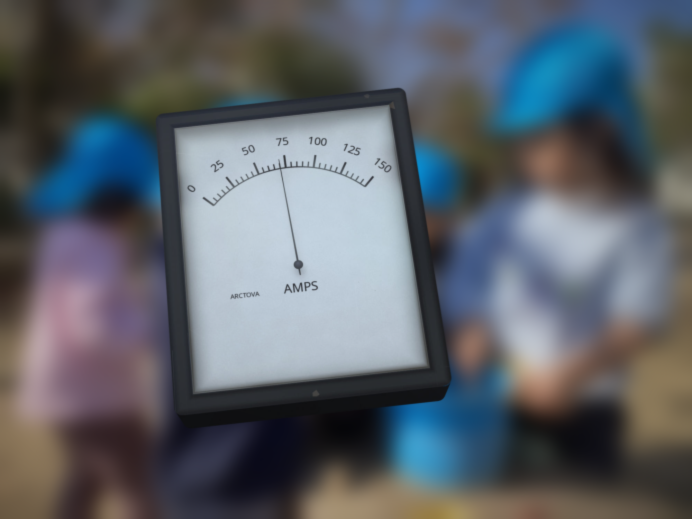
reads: 70
